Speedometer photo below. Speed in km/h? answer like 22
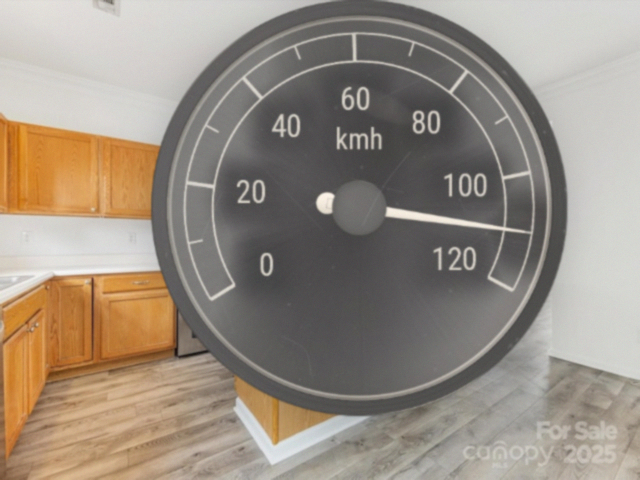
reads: 110
